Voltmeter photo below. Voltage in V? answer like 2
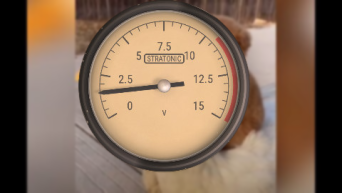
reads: 1.5
